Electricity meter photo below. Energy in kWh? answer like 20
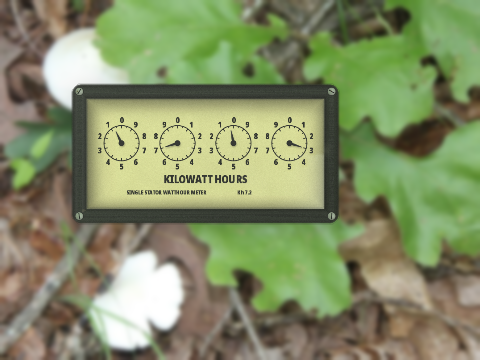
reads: 703
